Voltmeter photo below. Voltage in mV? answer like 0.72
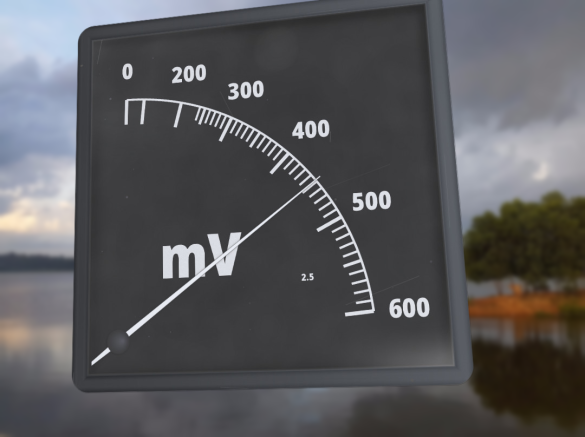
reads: 450
